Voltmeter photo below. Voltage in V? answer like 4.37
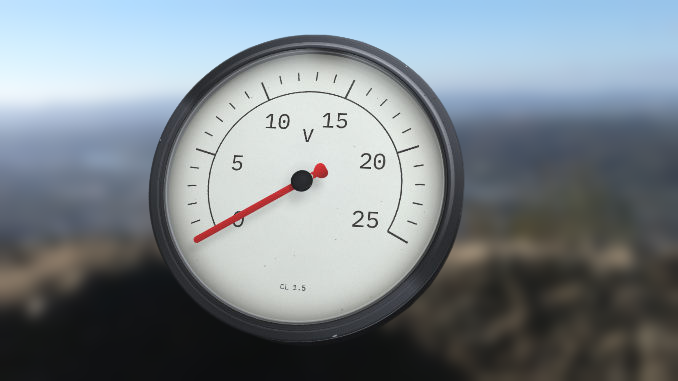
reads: 0
